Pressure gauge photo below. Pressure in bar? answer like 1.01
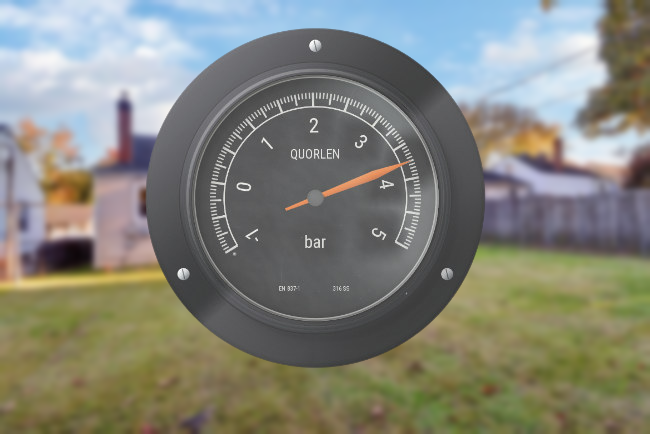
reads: 3.75
